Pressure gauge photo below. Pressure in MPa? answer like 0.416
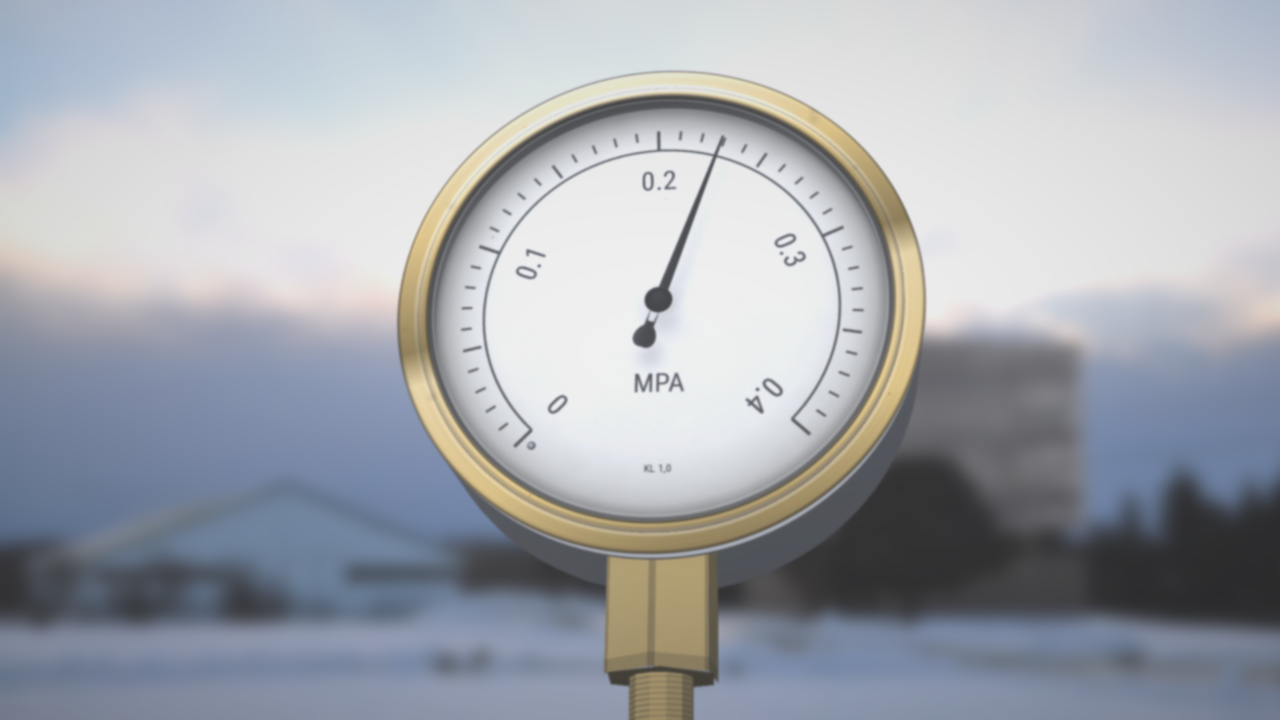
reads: 0.23
